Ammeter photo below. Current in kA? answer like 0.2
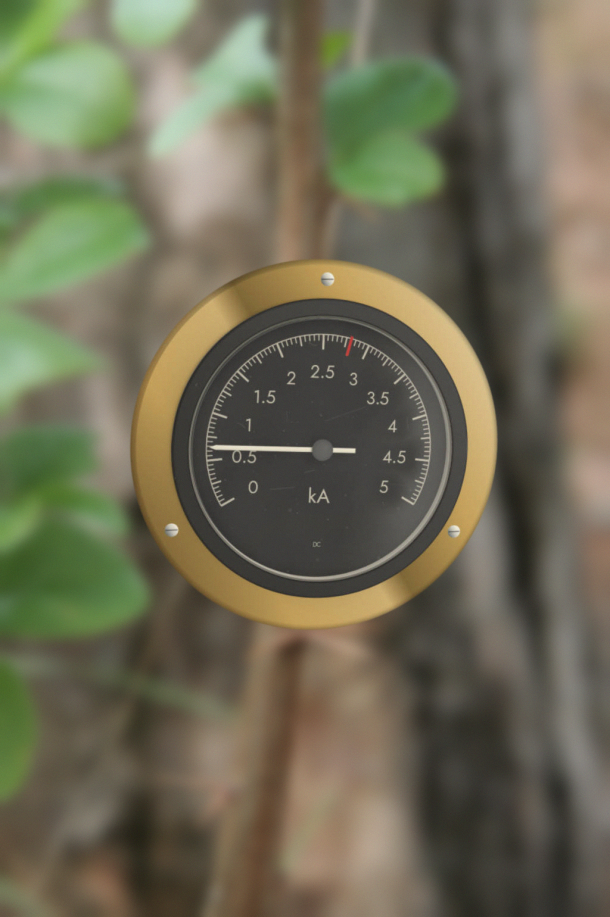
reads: 0.65
